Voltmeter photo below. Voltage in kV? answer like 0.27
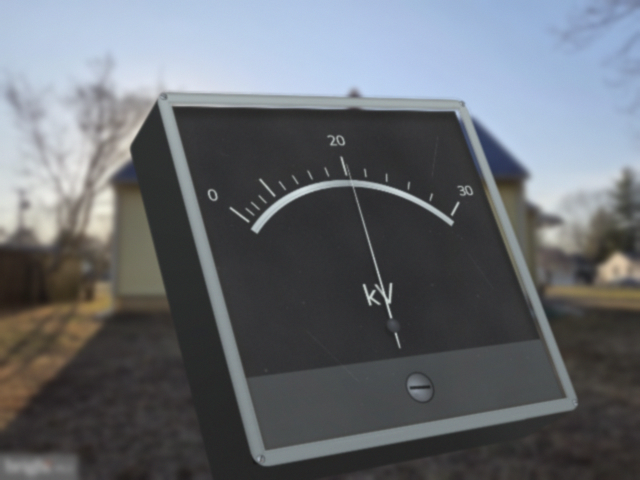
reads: 20
